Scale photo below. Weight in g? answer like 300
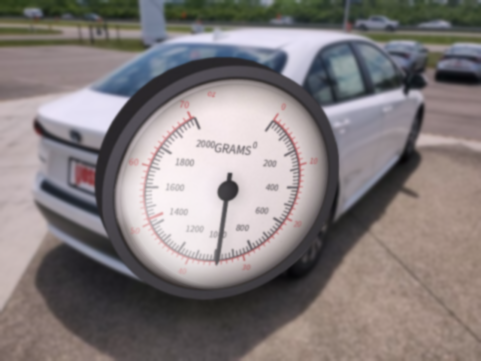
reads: 1000
